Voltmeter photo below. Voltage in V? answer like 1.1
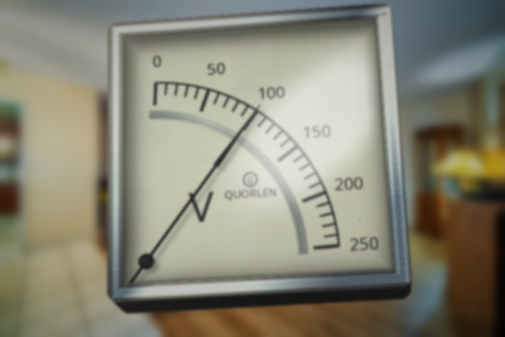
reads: 100
